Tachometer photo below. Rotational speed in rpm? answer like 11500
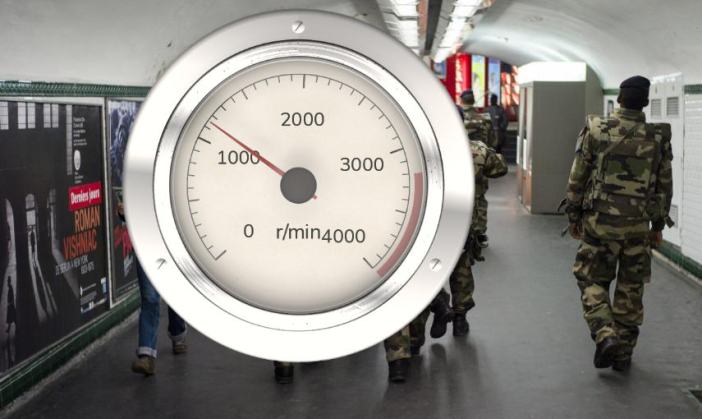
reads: 1150
